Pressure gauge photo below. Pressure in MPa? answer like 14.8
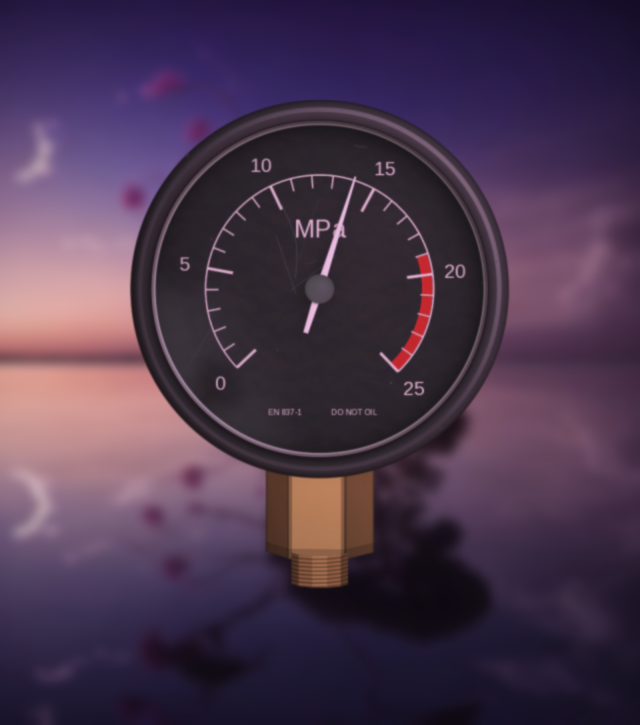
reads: 14
